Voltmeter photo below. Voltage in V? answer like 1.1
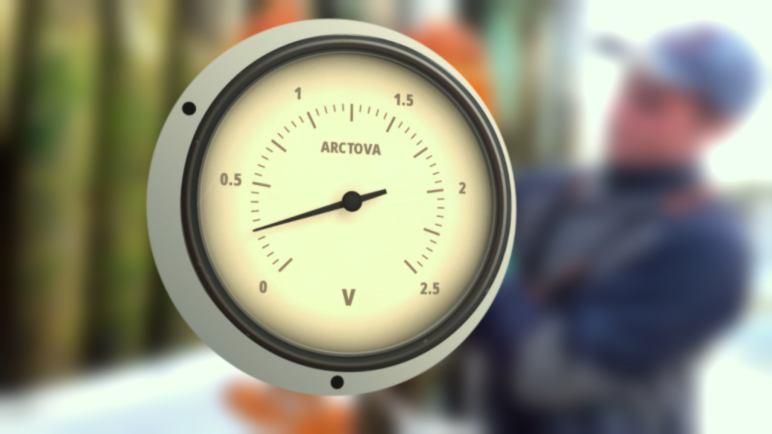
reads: 0.25
